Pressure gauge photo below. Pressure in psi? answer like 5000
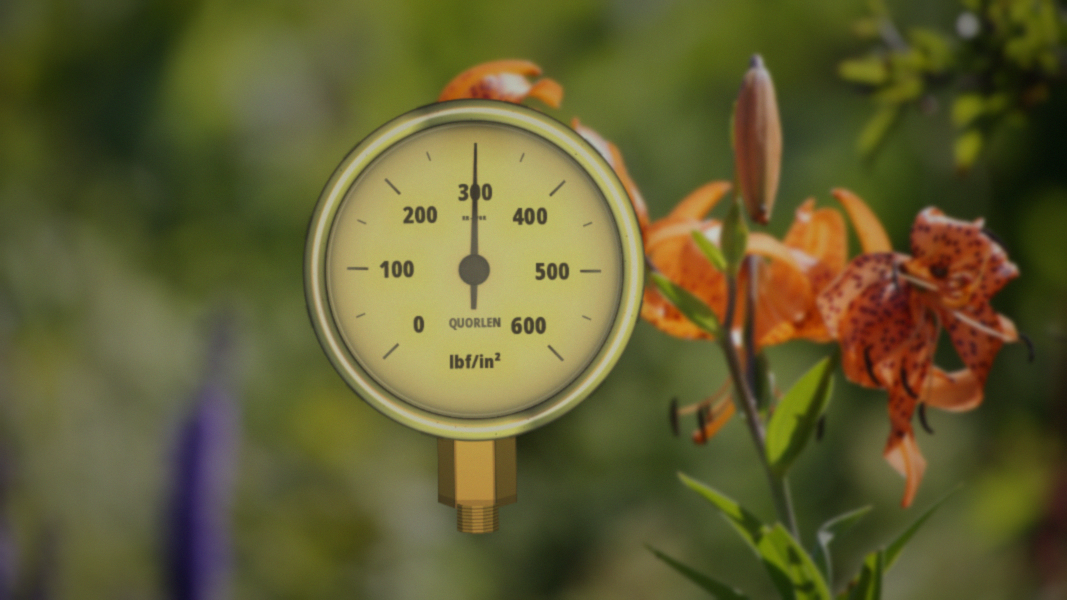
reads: 300
